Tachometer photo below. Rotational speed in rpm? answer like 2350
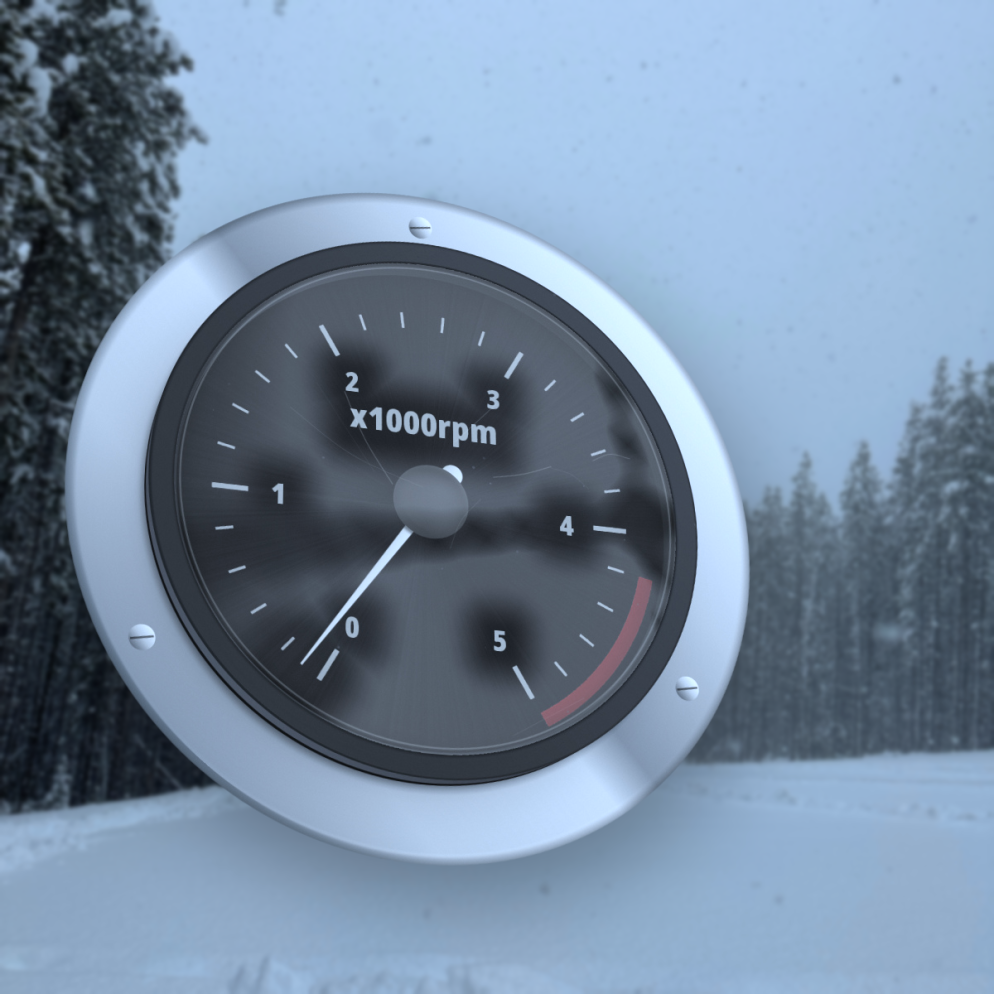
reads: 100
